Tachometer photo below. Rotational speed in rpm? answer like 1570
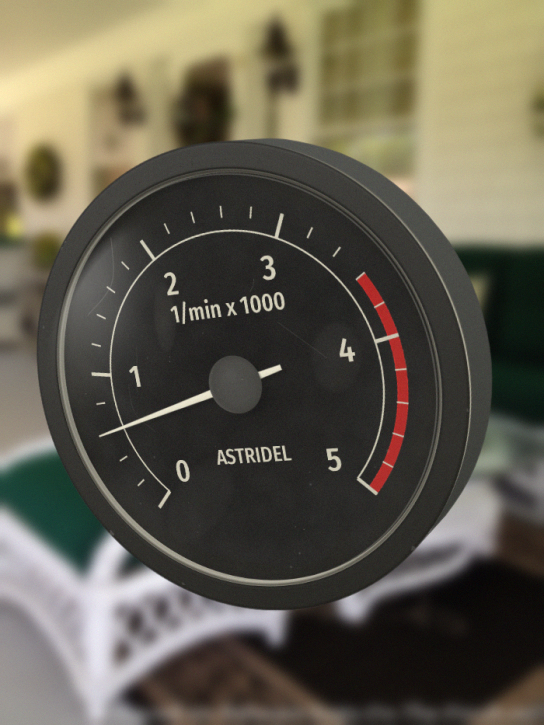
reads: 600
